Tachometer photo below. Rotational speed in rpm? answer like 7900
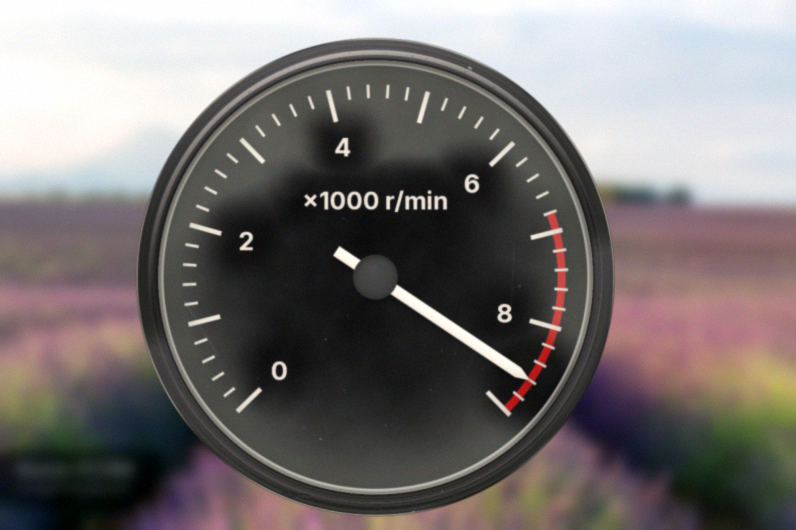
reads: 8600
